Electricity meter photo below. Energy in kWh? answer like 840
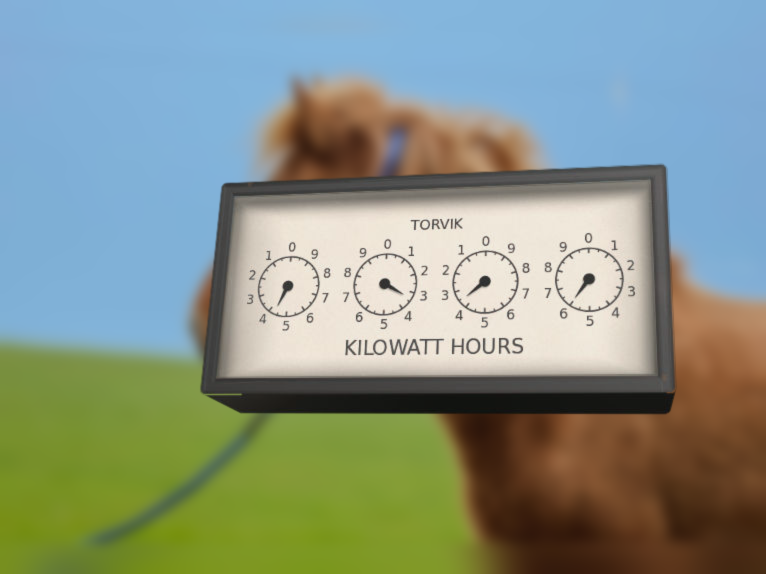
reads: 4336
